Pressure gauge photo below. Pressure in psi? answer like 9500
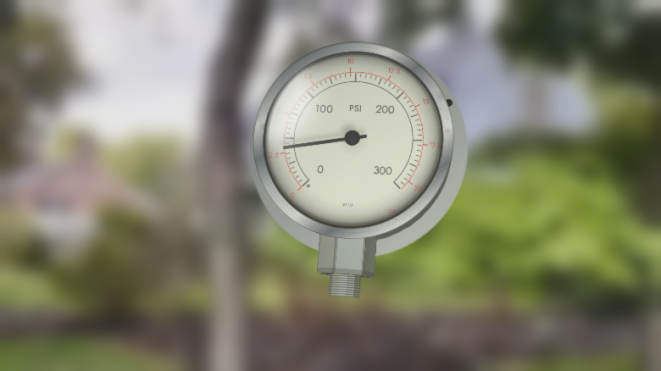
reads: 40
